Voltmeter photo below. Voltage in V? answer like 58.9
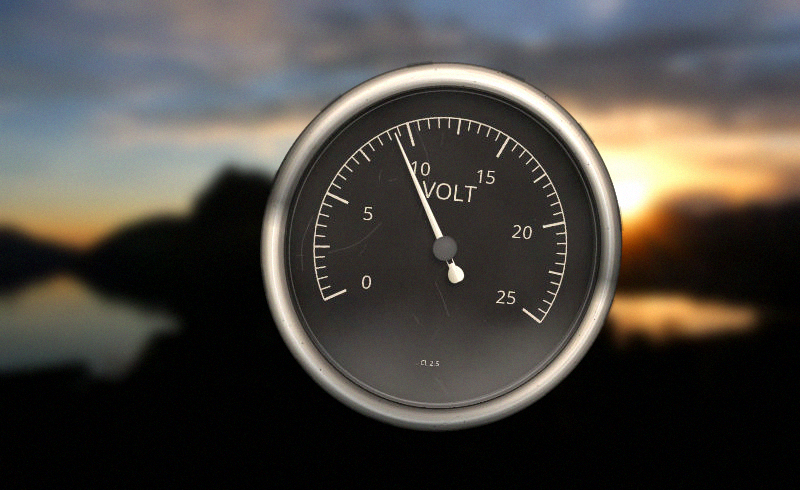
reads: 9.25
